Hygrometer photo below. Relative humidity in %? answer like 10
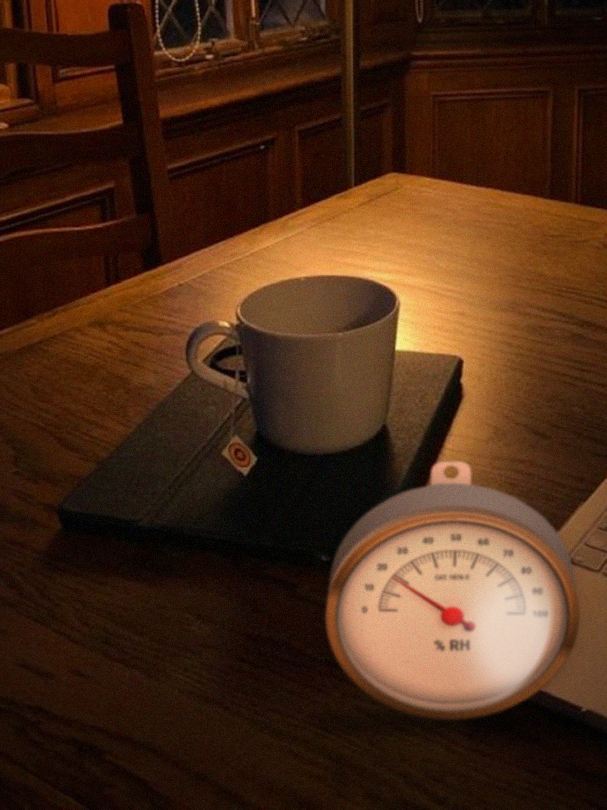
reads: 20
